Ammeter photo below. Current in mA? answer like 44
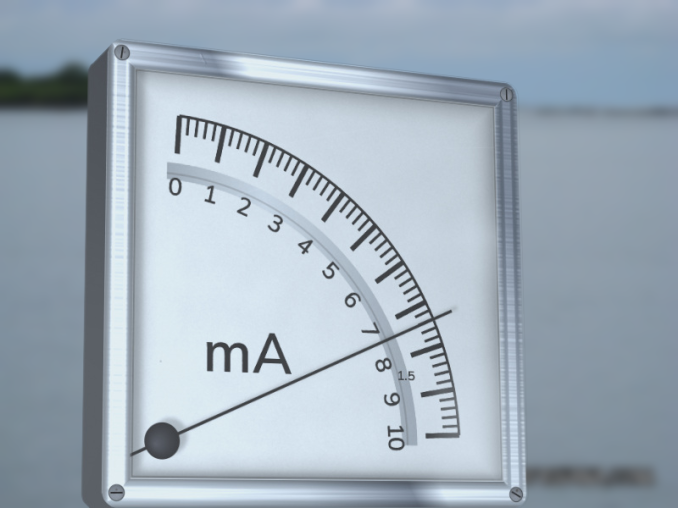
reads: 7.4
